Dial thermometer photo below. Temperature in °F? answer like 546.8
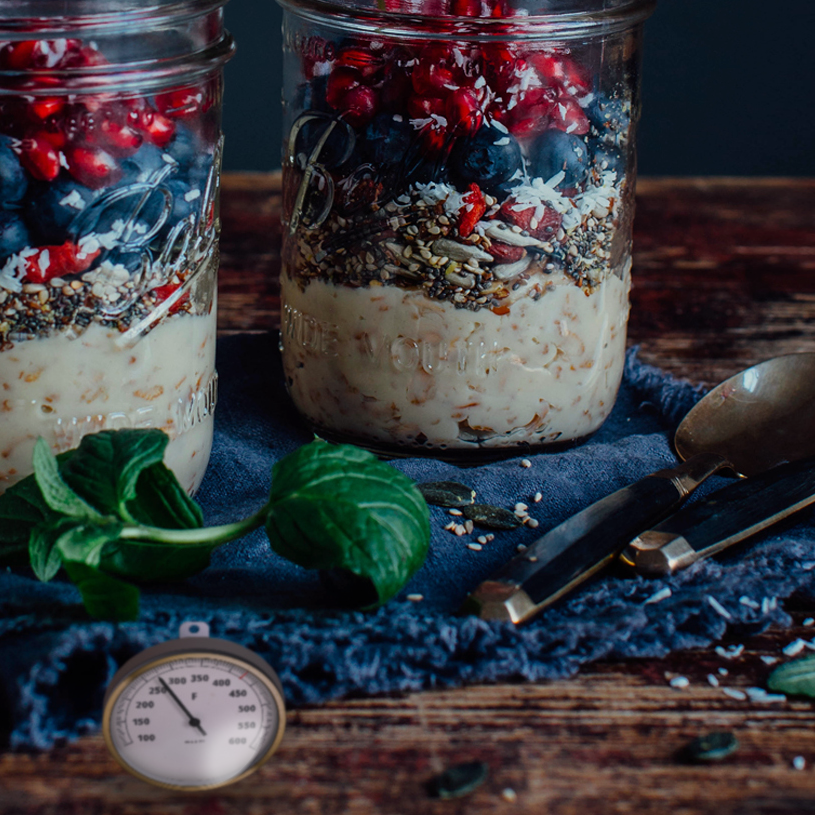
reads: 275
